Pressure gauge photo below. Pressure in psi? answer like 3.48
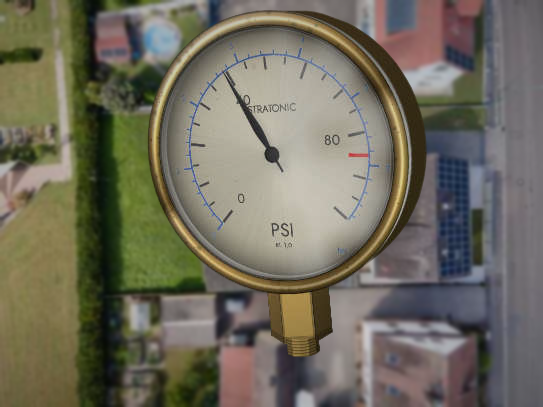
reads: 40
